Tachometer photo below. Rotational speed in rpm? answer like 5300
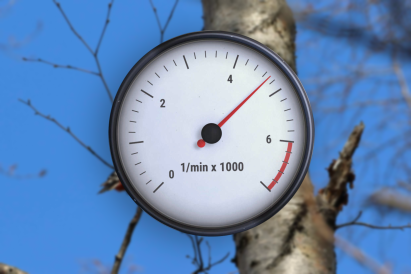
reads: 4700
